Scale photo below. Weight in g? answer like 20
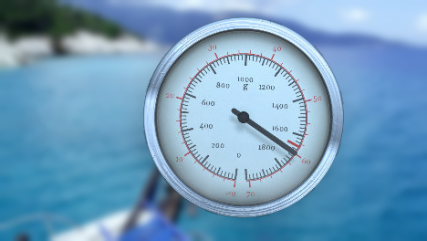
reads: 1700
